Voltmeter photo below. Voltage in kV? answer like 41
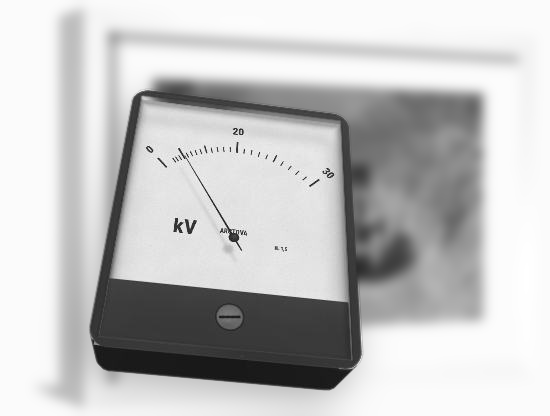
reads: 10
